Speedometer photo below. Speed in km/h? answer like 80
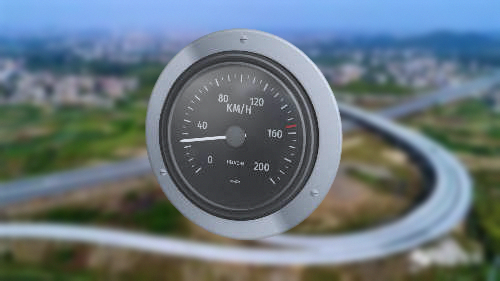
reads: 25
